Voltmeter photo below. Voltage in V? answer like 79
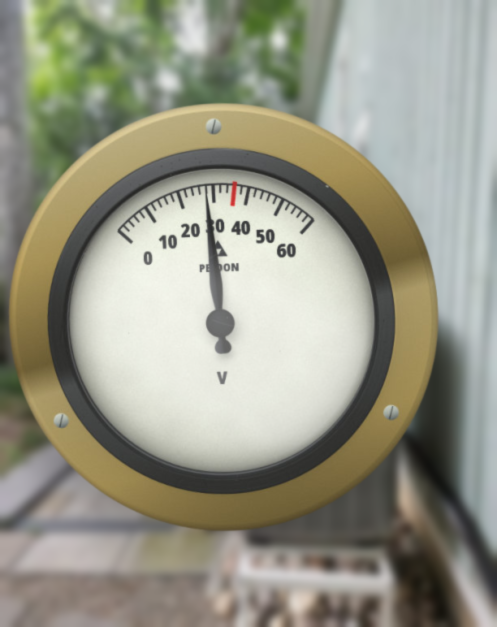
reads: 28
